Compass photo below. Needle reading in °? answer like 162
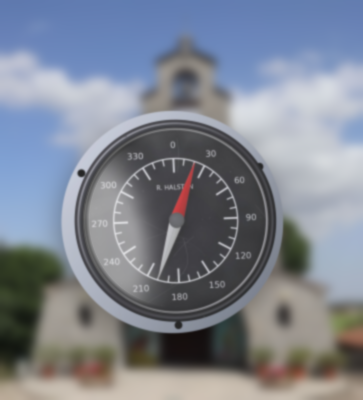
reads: 20
